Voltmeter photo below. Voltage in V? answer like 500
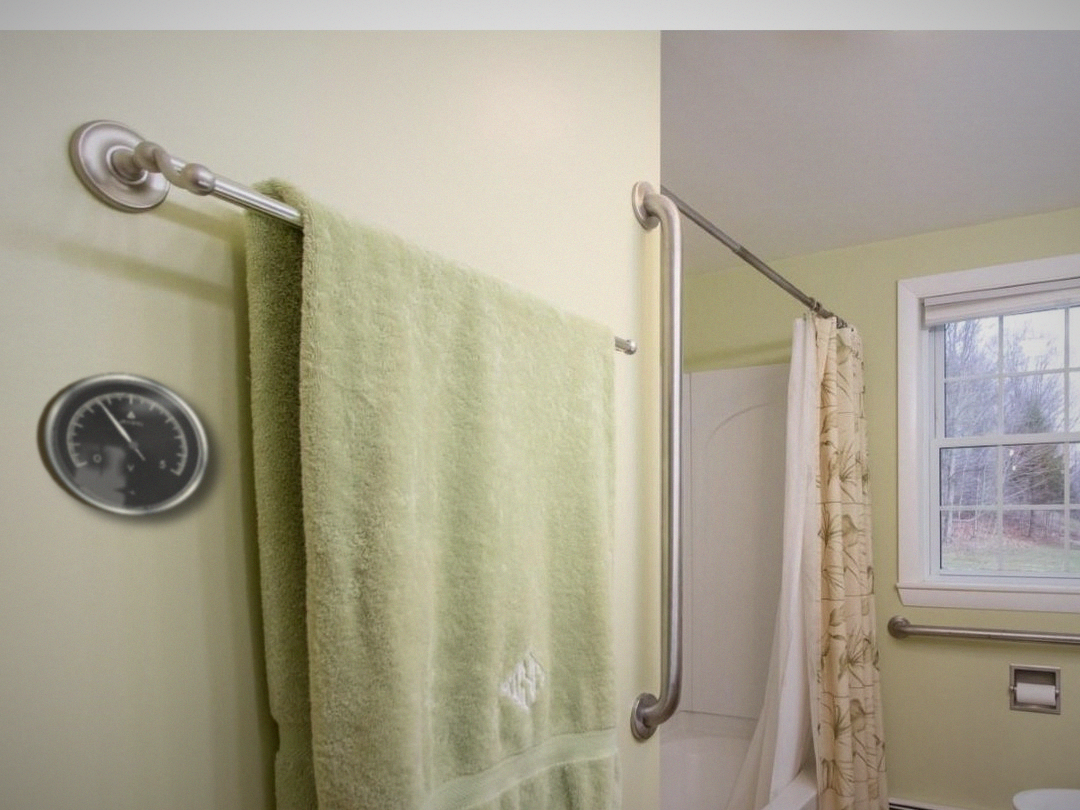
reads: 1.75
